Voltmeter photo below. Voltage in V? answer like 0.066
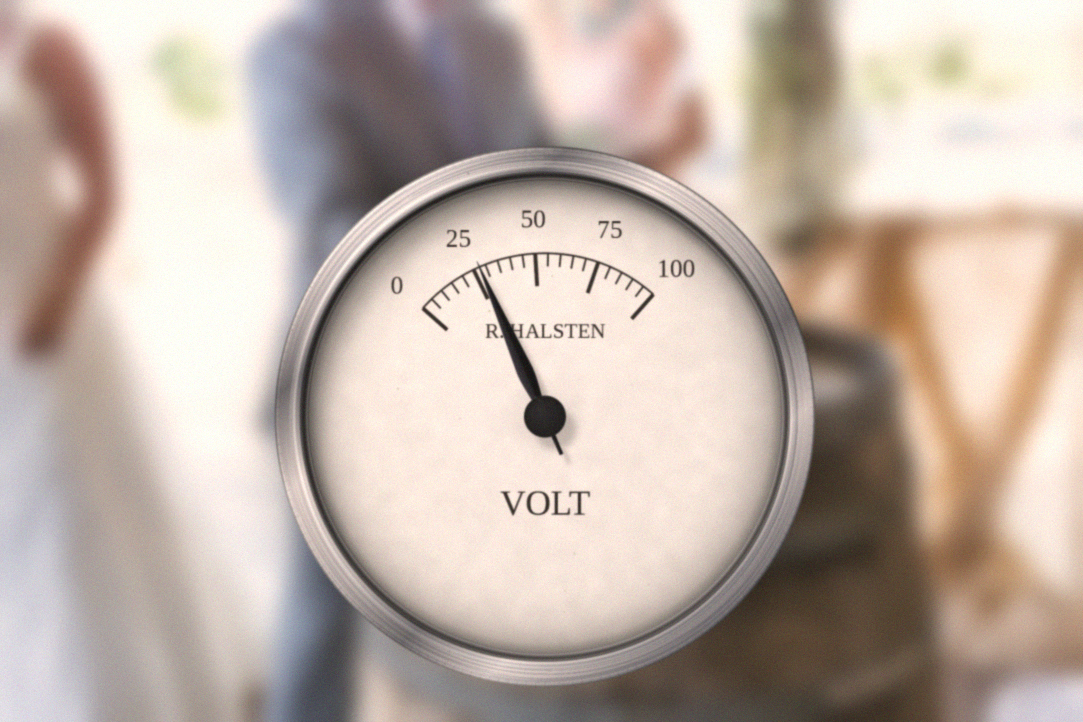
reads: 27.5
